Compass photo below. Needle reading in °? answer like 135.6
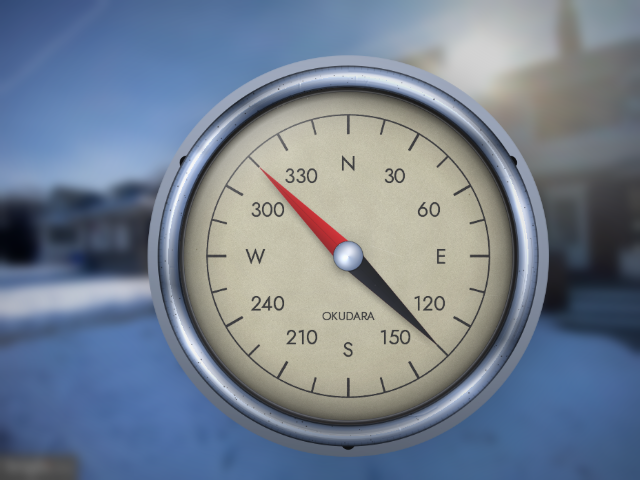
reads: 315
